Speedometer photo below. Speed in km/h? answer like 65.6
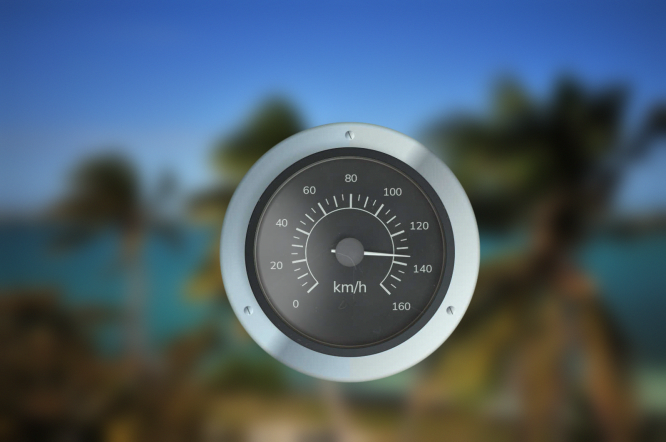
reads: 135
